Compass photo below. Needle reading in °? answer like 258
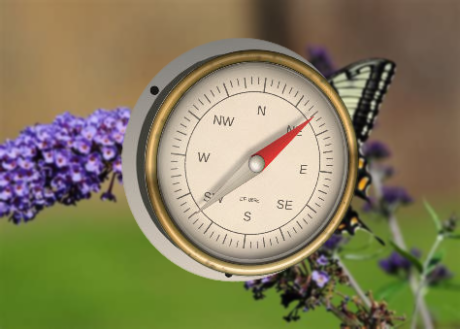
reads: 45
